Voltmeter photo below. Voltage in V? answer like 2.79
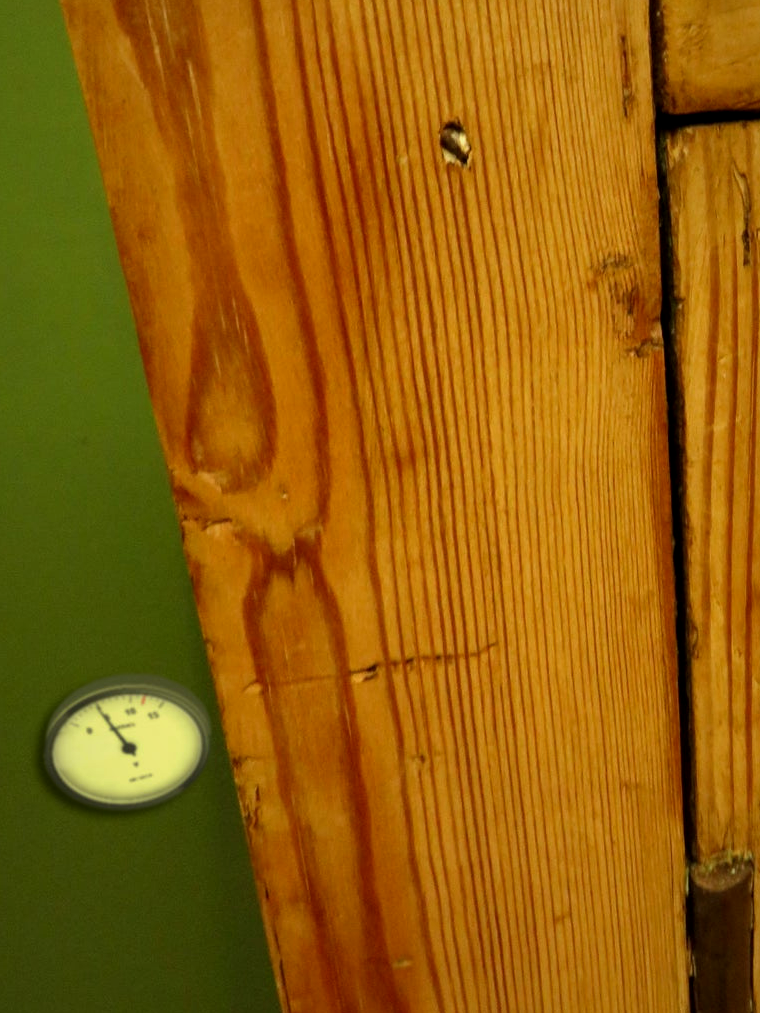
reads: 5
